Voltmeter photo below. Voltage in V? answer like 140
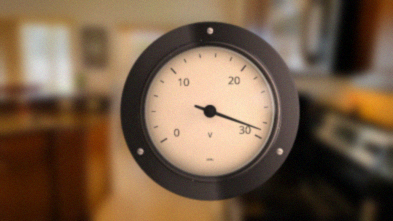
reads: 29
